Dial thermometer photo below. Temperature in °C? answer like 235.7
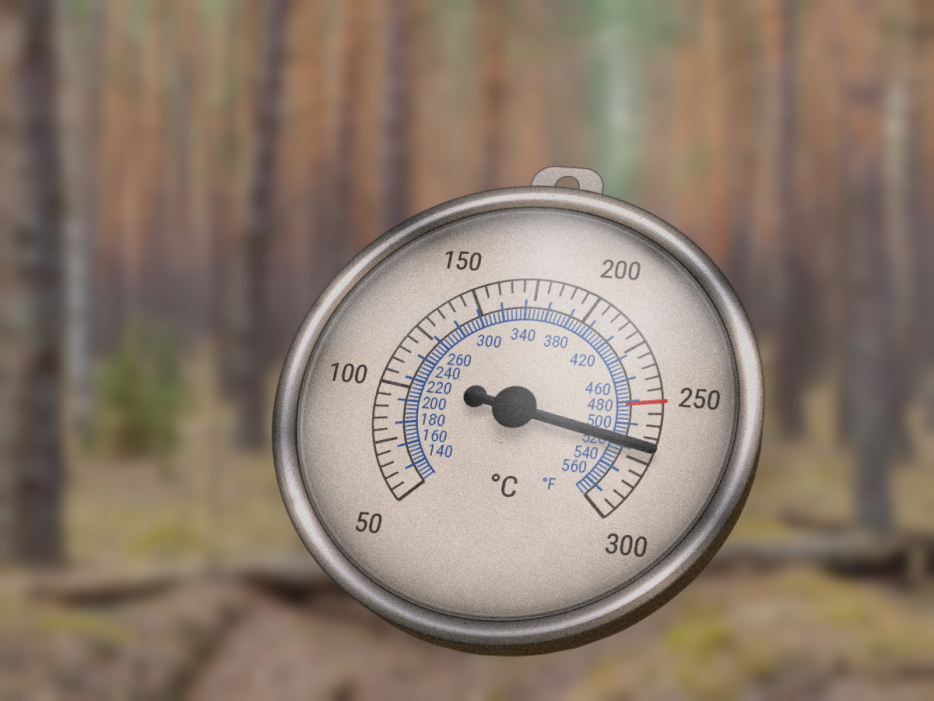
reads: 270
